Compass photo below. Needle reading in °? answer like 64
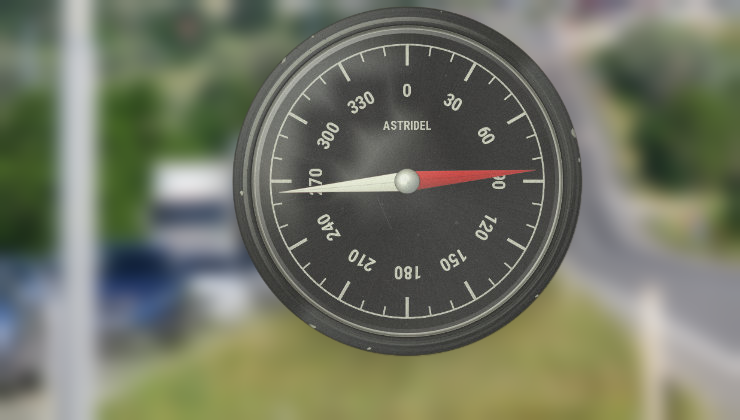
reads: 85
